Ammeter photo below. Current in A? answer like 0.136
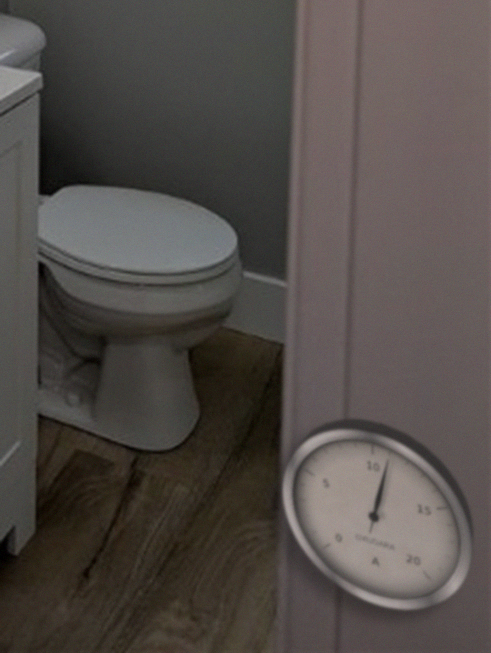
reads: 11
